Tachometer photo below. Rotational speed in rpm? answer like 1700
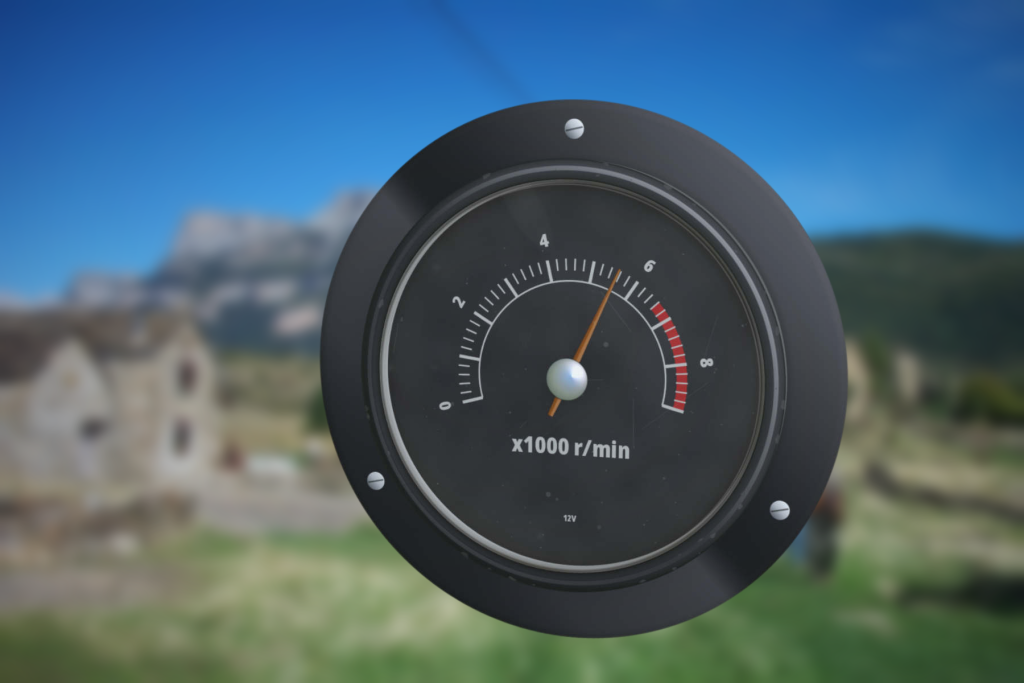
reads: 5600
